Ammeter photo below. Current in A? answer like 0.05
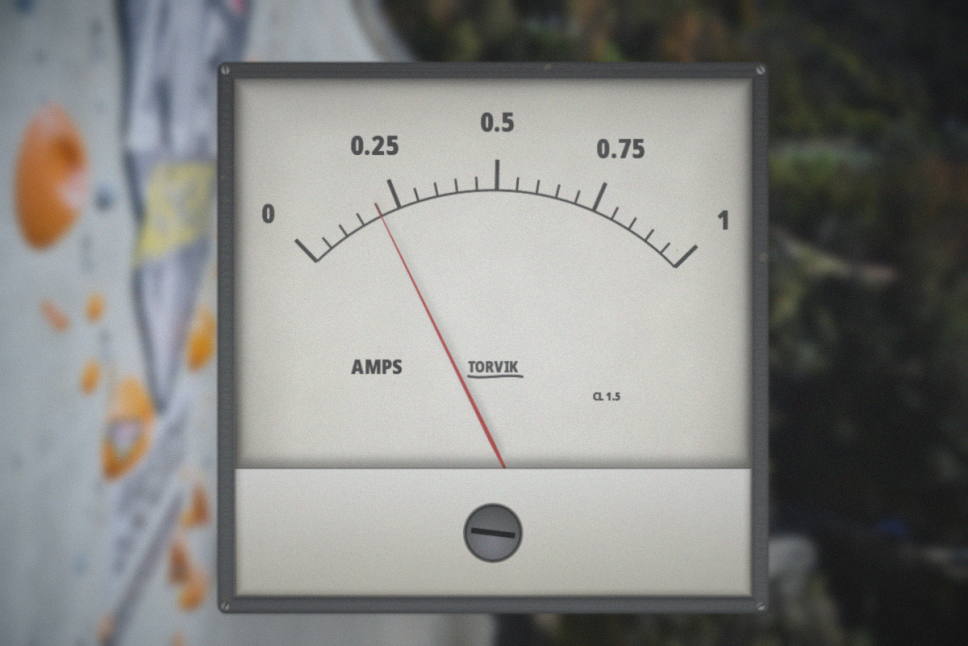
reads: 0.2
